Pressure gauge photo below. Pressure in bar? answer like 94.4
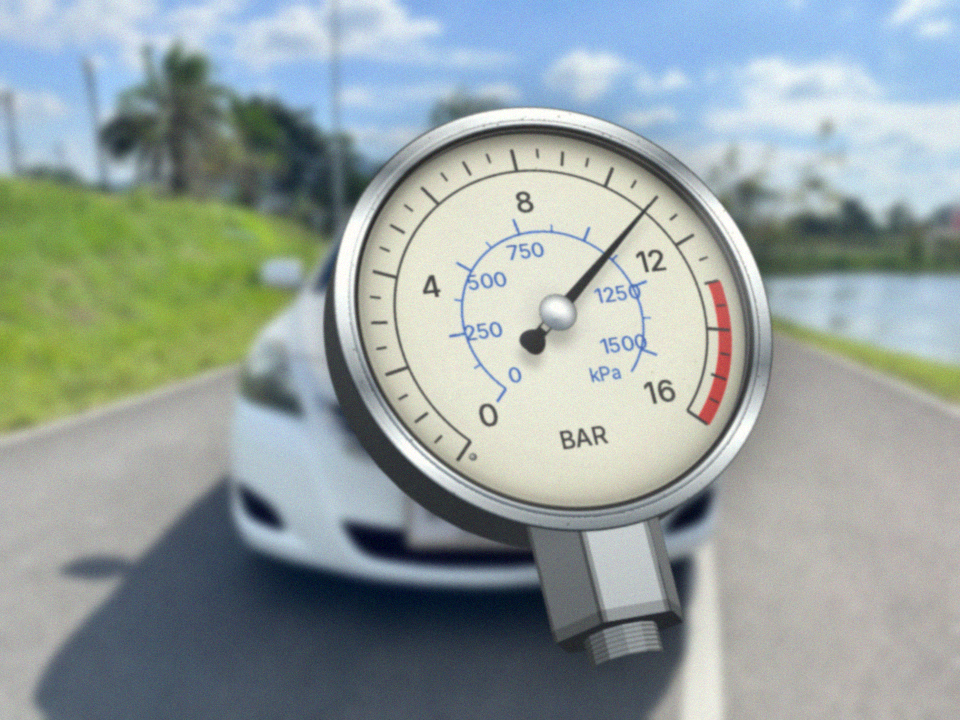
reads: 11
